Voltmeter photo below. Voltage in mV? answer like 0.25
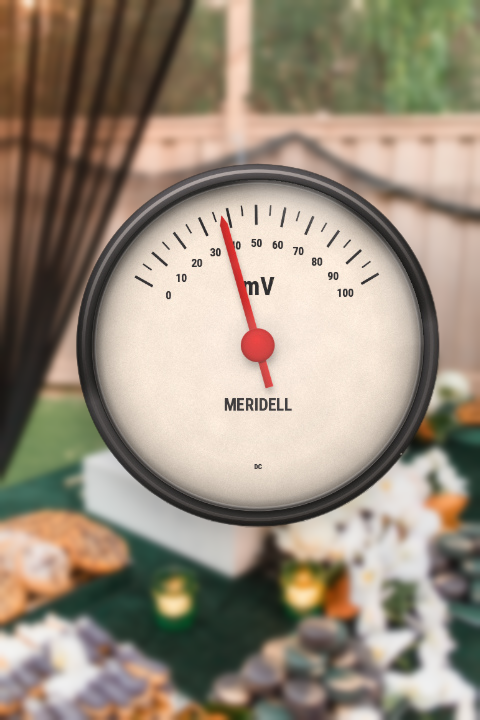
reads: 37.5
